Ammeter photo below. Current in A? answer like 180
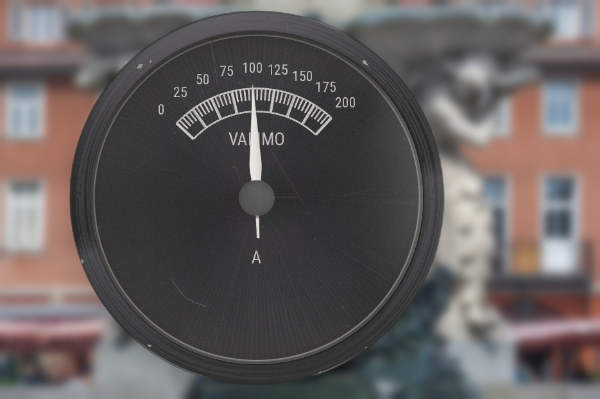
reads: 100
